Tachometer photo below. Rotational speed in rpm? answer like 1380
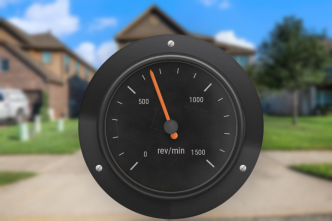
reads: 650
